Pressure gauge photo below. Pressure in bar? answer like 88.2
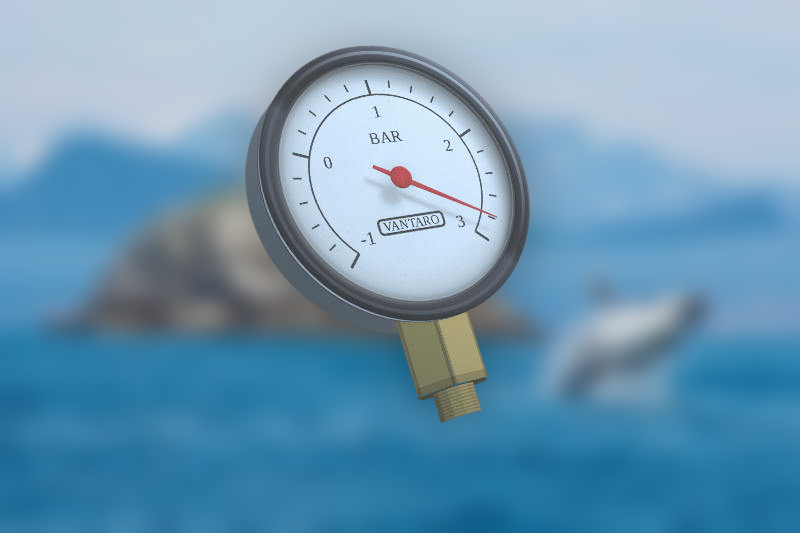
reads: 2.8
